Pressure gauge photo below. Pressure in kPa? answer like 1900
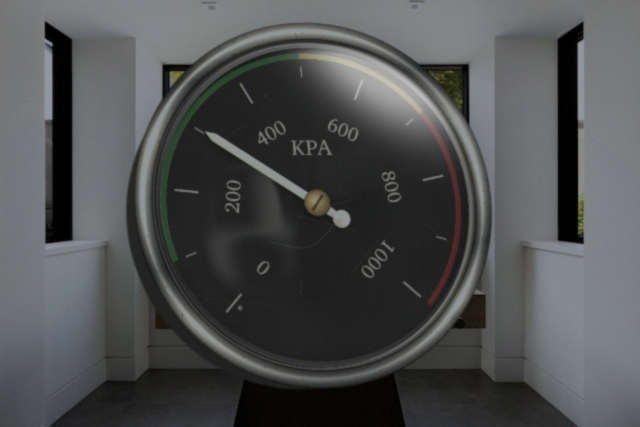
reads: 300
